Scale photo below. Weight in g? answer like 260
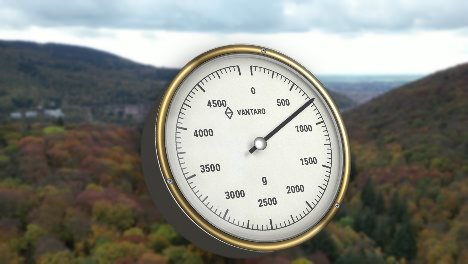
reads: 750
